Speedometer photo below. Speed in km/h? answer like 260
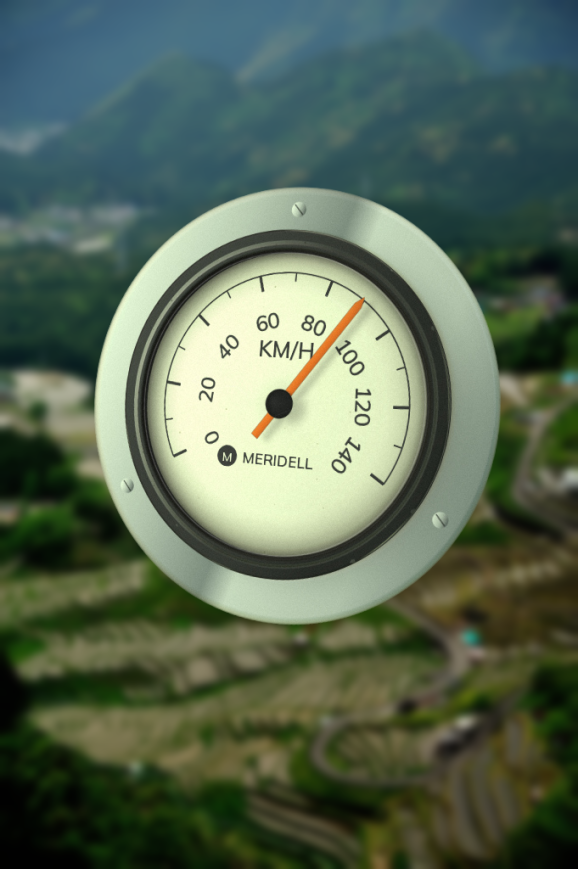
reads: 90
